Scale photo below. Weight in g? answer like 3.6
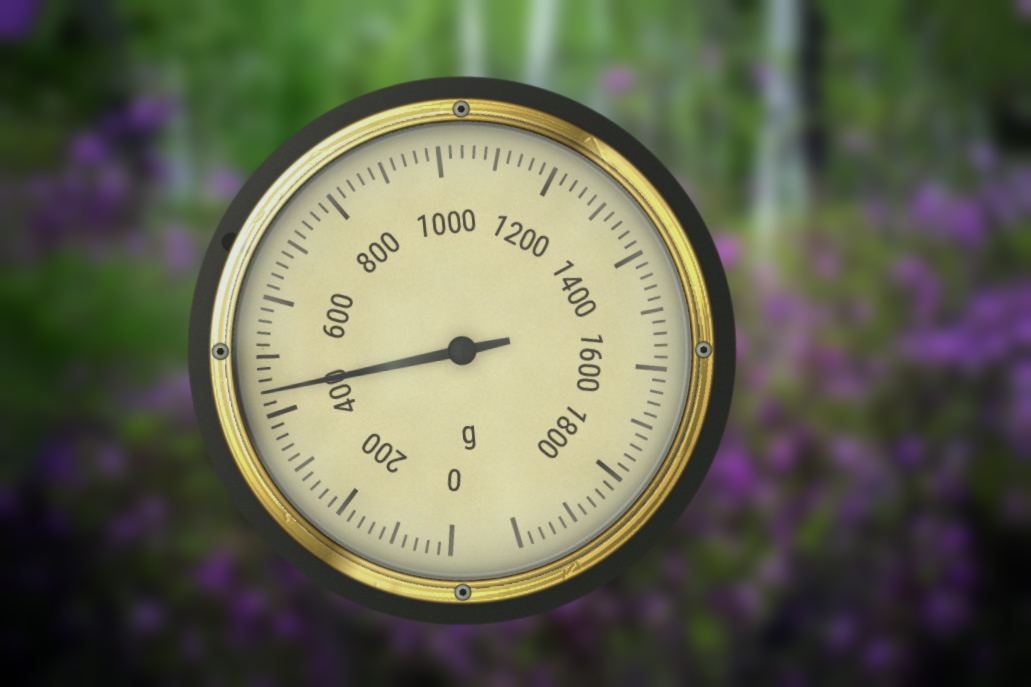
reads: 440
